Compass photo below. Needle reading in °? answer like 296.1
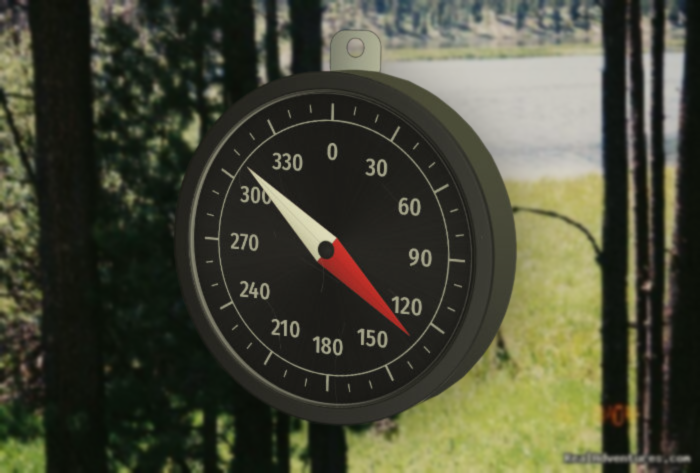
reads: 130
